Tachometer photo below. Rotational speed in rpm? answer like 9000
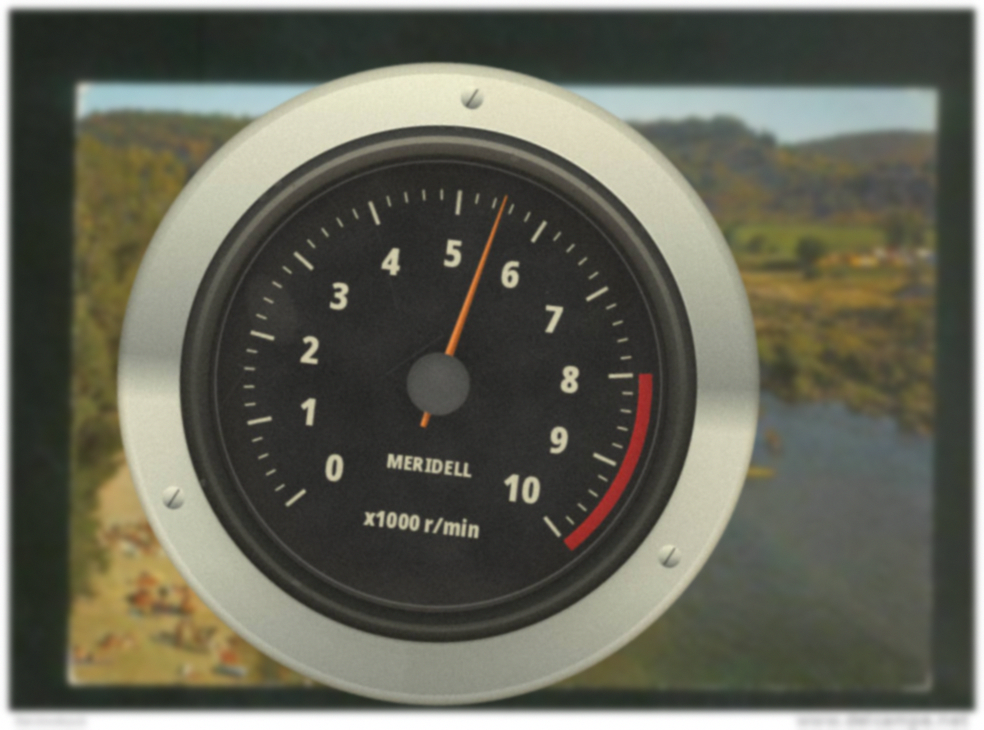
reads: 5500
